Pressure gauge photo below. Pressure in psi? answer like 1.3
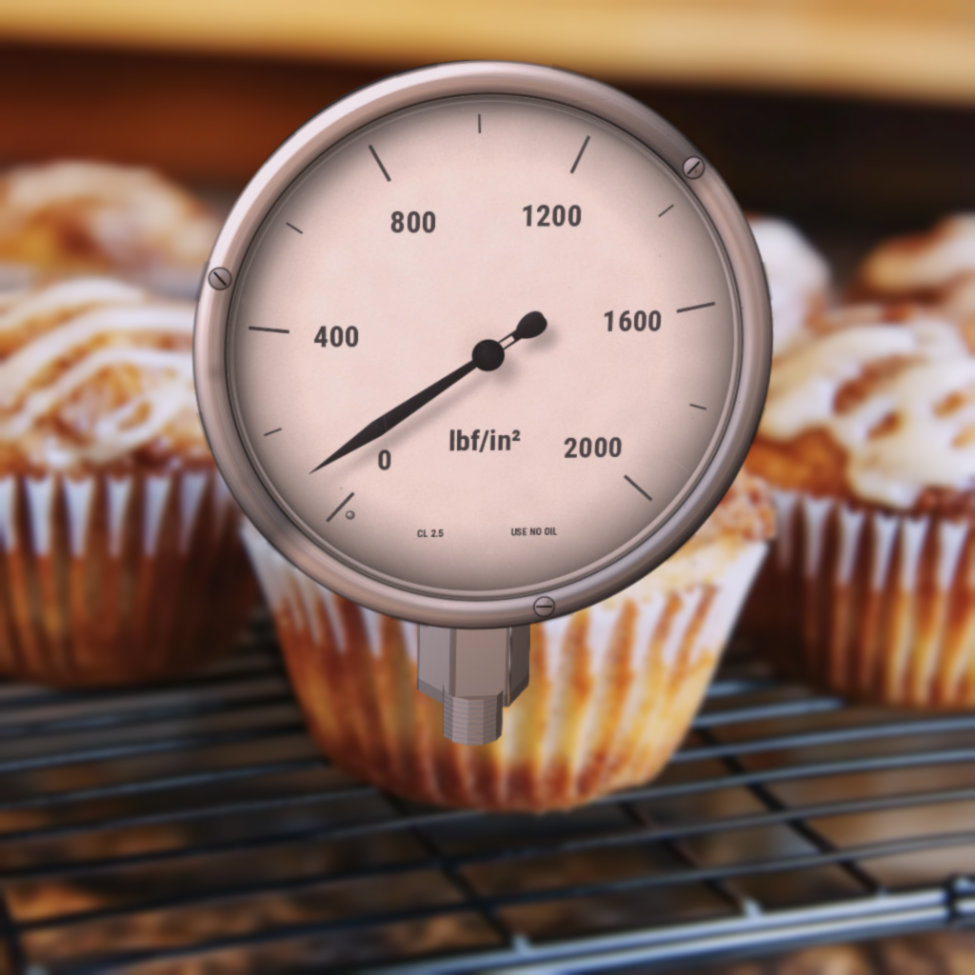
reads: 100
